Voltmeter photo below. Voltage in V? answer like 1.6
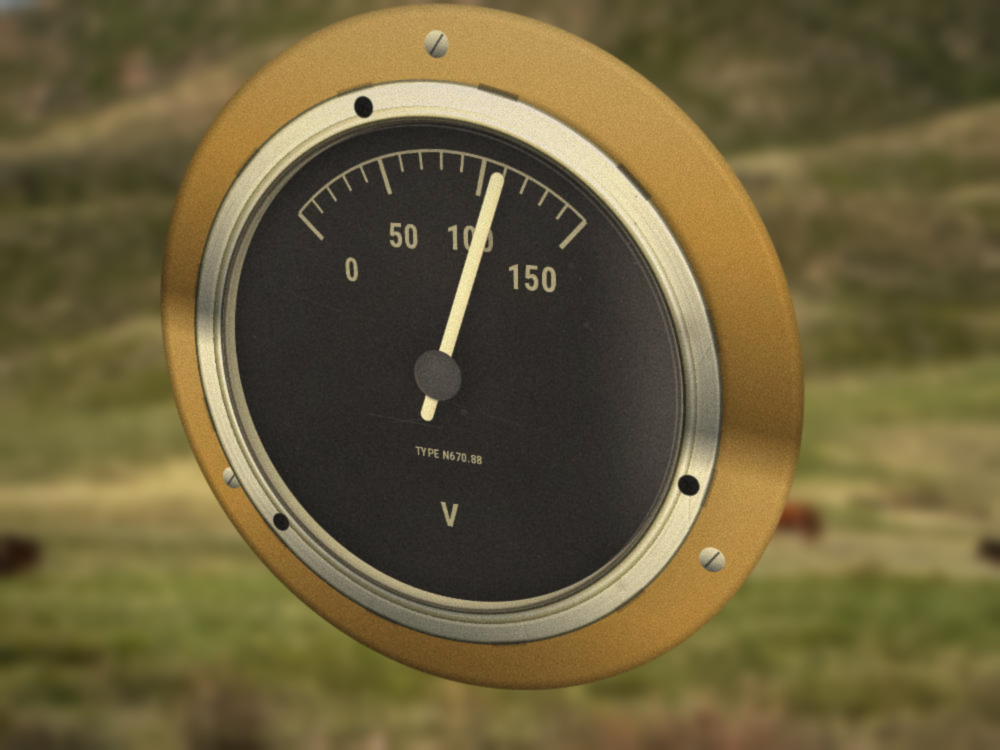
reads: 110
